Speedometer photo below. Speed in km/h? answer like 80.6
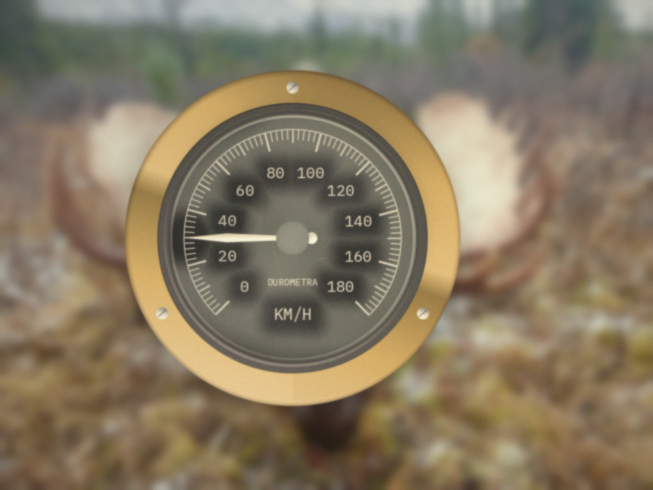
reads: 30
